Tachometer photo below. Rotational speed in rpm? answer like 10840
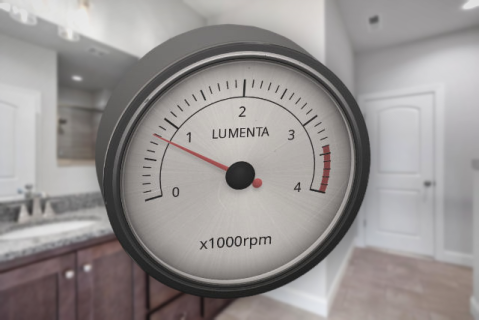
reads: 800
